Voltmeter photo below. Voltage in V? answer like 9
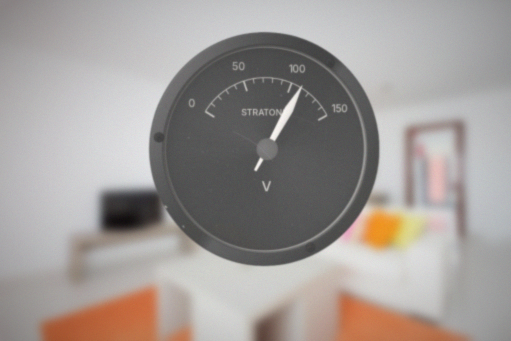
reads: 110
